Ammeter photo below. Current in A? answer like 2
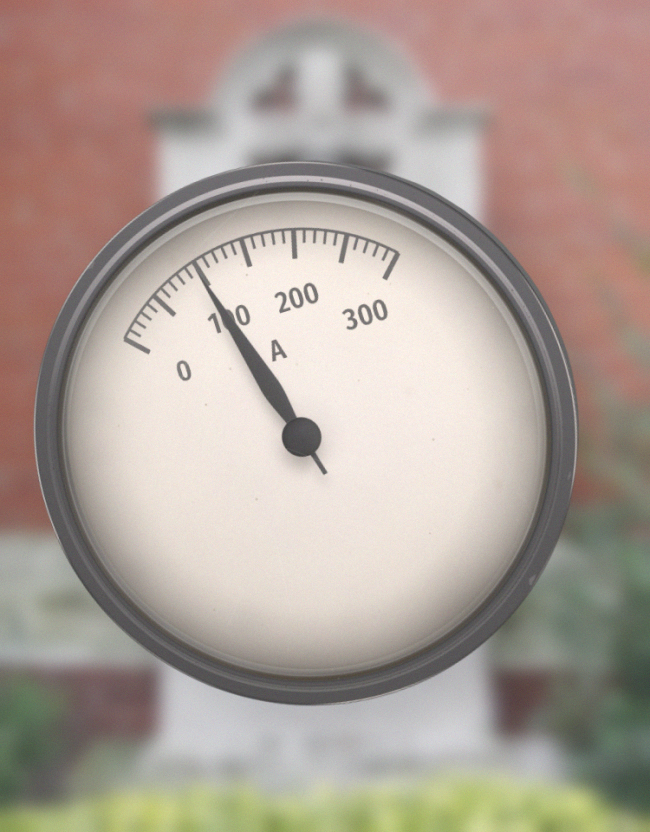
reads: 100
